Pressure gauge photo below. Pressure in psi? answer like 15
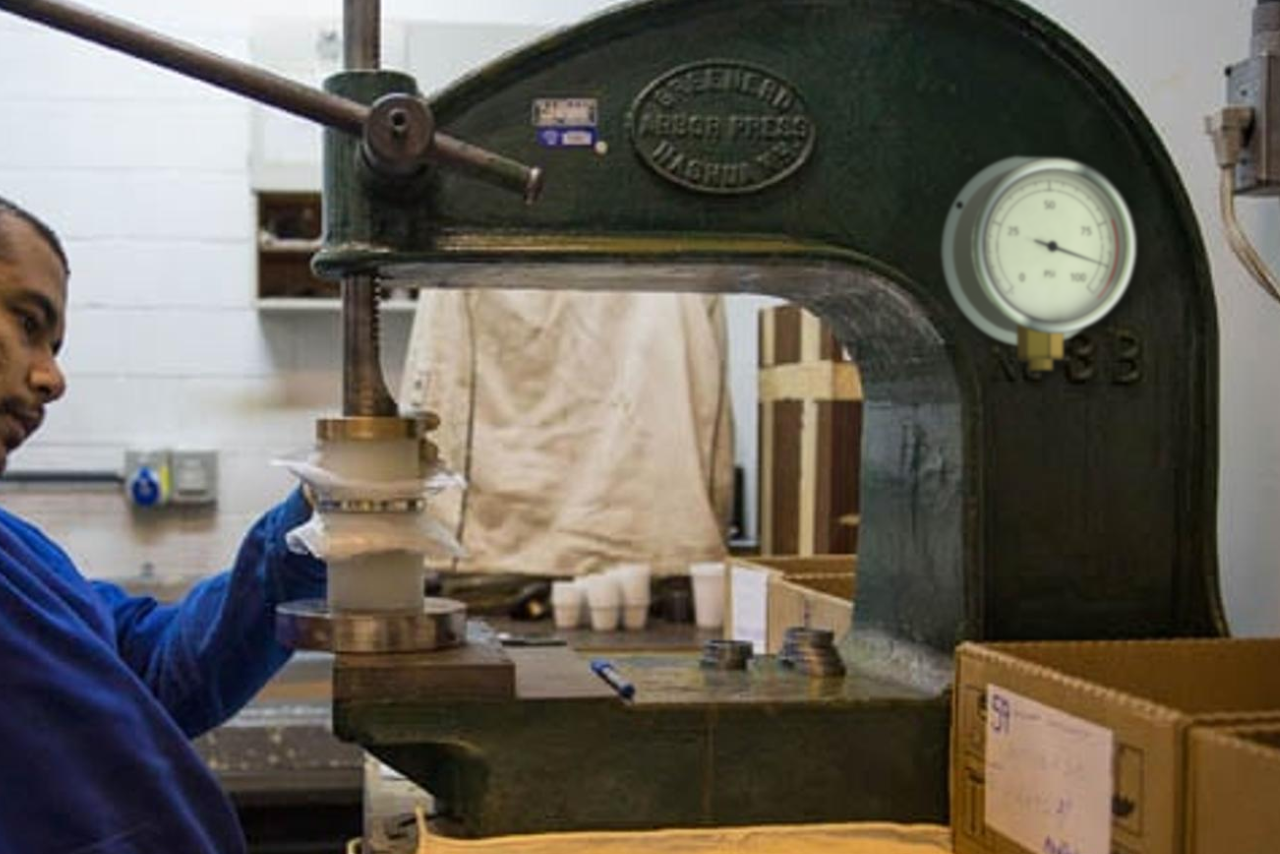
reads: 90
